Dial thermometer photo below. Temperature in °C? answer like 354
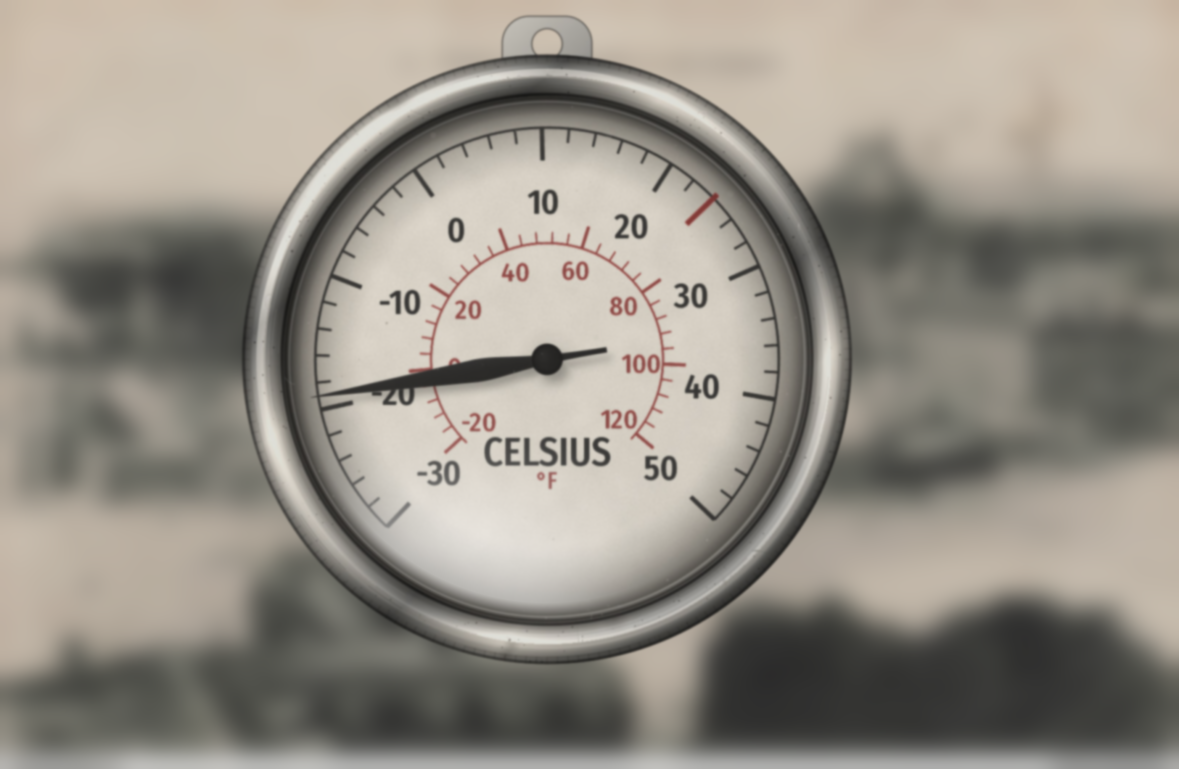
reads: -19
